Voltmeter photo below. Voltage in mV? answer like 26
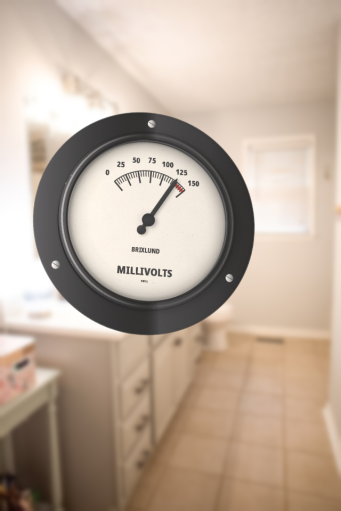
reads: 125
